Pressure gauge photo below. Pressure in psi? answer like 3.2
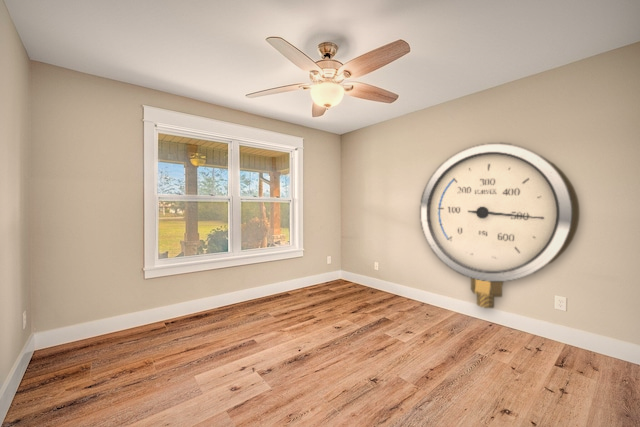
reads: 500
